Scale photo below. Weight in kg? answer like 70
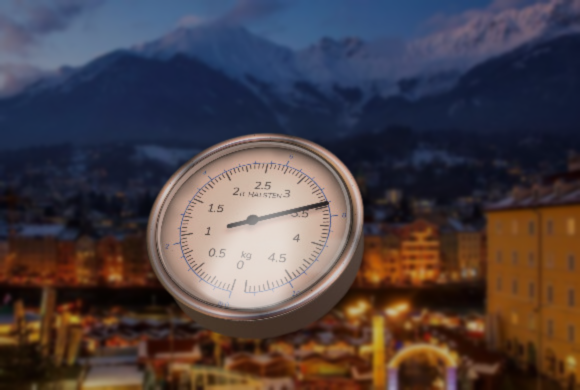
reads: 3.5
